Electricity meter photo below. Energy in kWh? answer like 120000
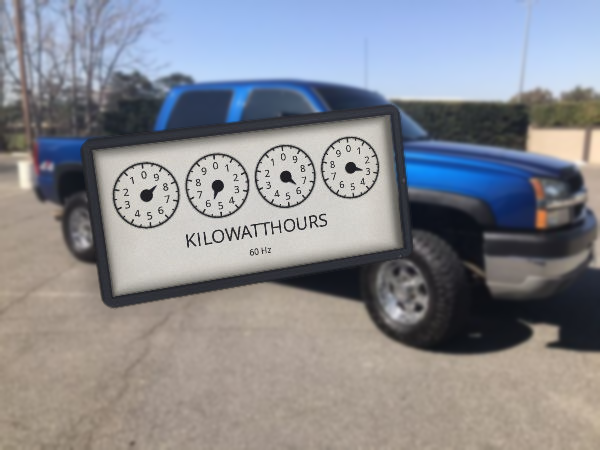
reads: 8563
